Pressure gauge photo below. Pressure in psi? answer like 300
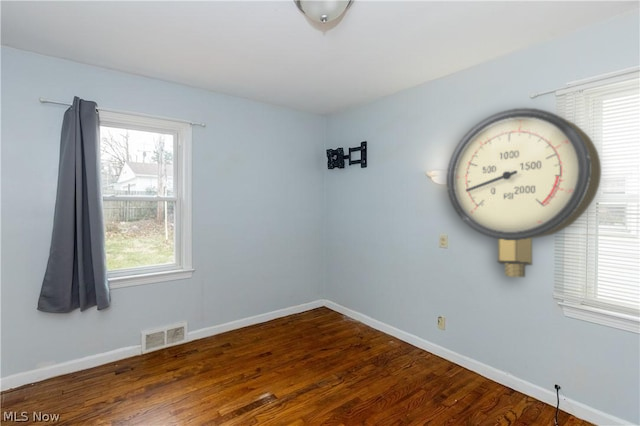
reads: 200
